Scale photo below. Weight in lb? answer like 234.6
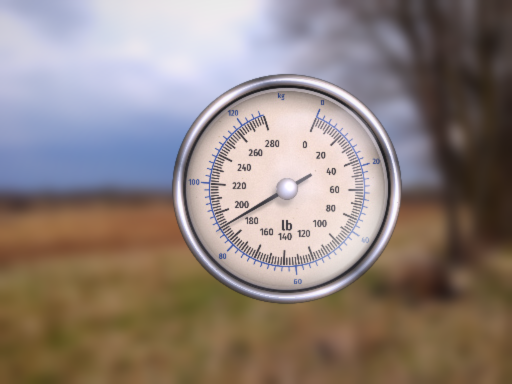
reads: 190
